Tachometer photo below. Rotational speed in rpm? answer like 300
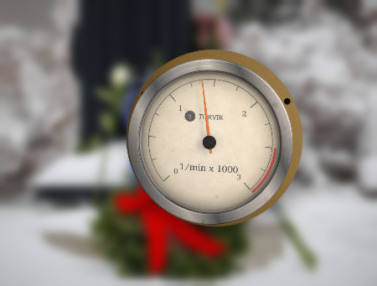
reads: 1375
